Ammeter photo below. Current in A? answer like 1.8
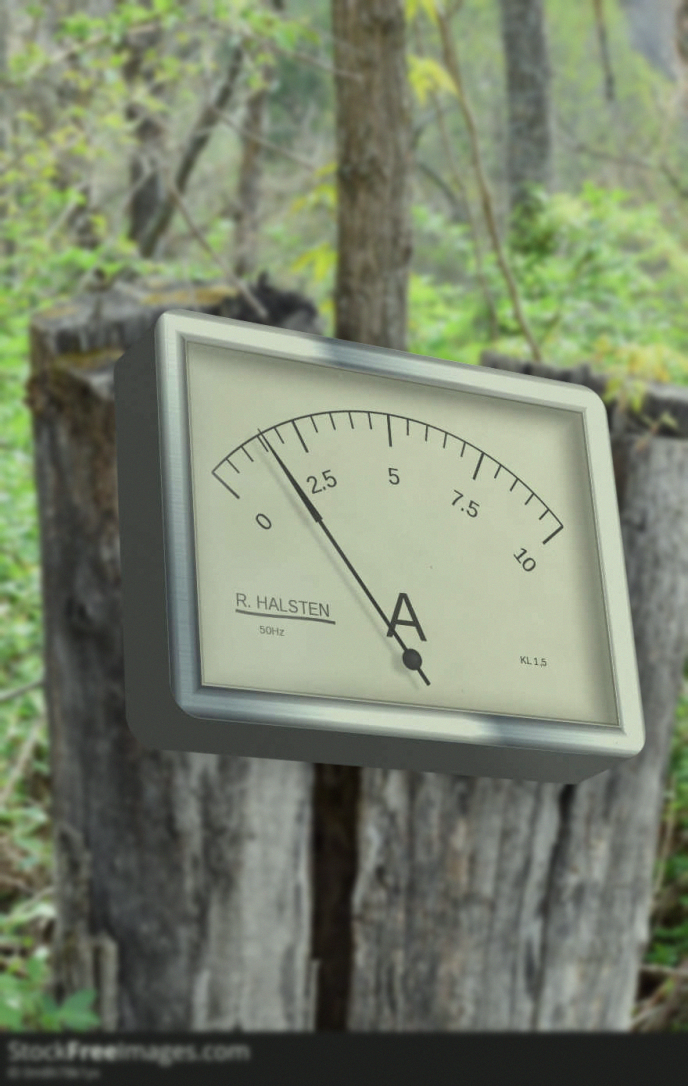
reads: 1.5
